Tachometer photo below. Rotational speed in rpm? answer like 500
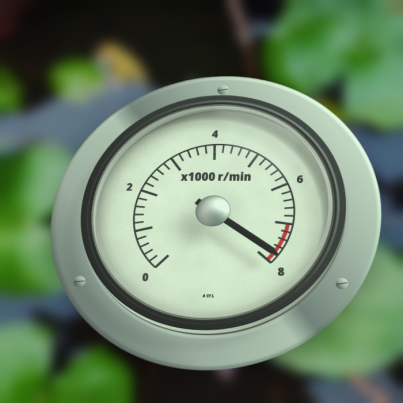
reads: 7800
